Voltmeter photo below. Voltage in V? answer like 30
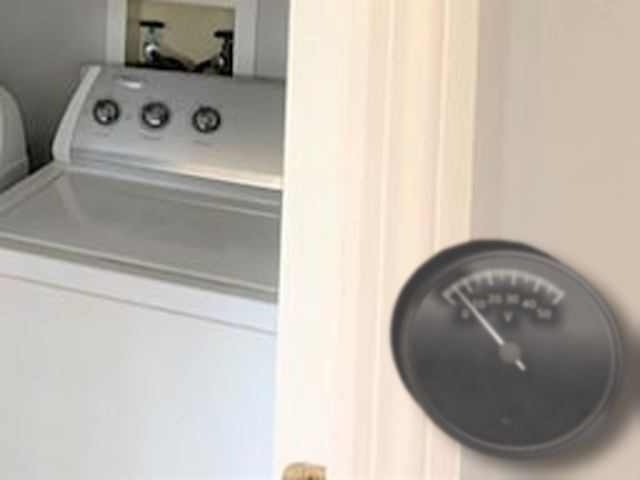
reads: 5
